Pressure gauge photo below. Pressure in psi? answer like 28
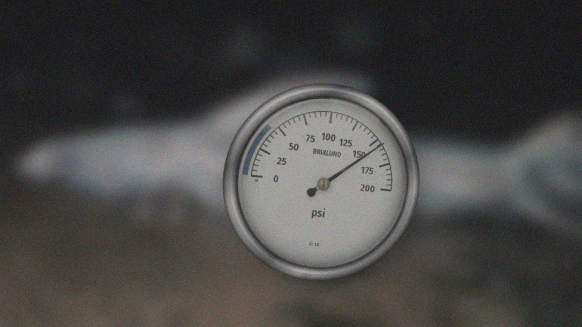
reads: 155
